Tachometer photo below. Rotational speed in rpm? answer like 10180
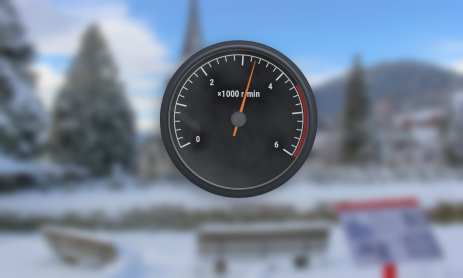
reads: 3300
